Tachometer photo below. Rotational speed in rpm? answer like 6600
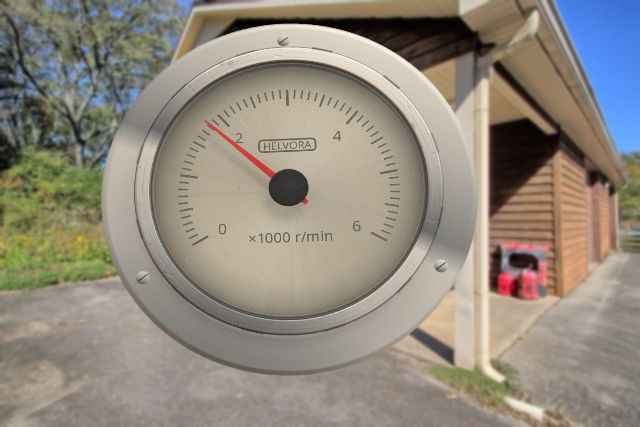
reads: 1800
